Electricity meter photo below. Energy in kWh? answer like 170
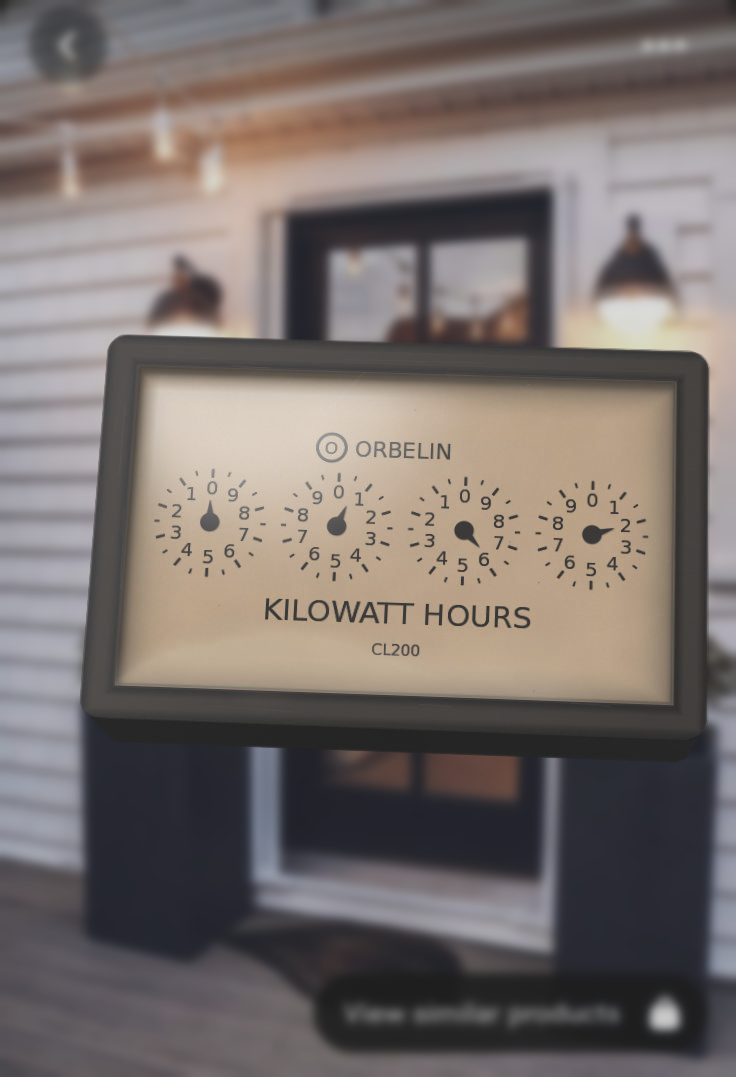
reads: 62
